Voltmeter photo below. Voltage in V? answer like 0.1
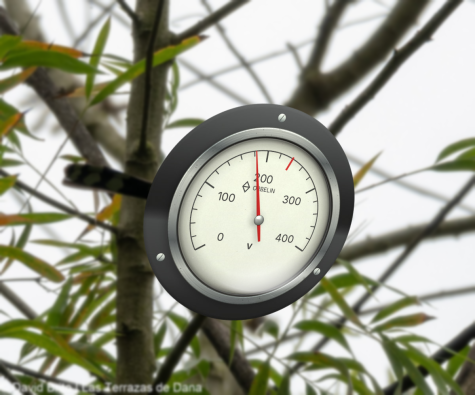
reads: 180
